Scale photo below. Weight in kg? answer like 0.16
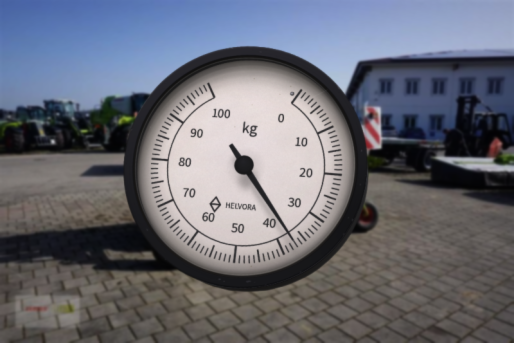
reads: 37
